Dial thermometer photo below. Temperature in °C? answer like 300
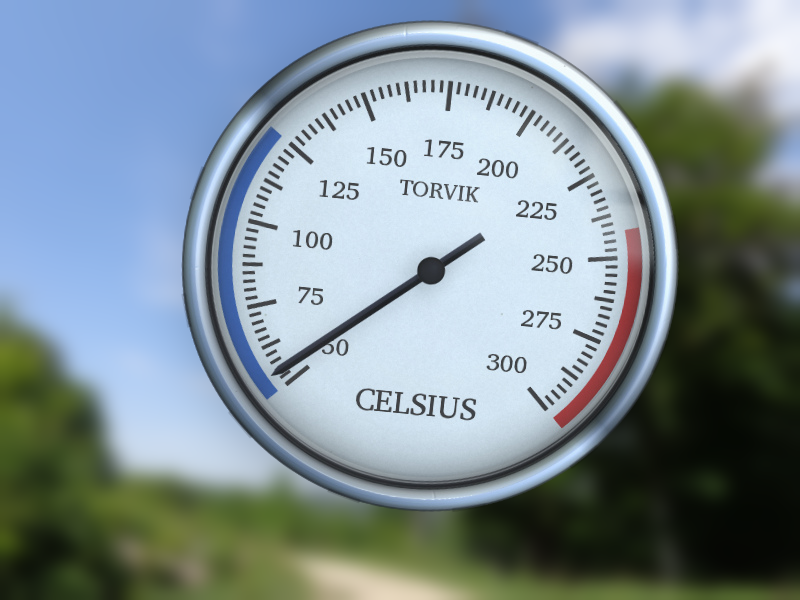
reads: 55
